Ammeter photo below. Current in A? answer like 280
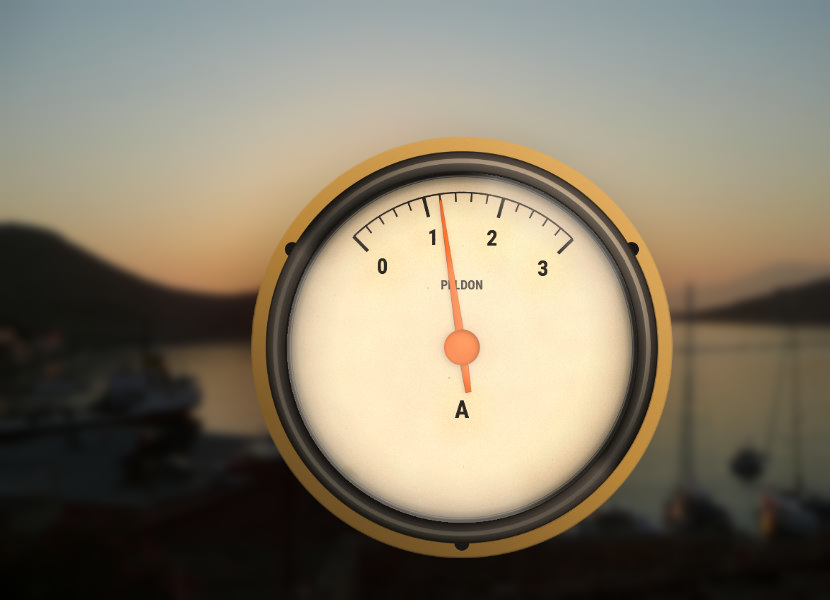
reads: 1.2
